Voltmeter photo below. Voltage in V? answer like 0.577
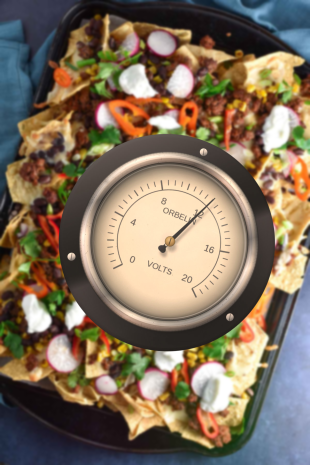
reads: 12
